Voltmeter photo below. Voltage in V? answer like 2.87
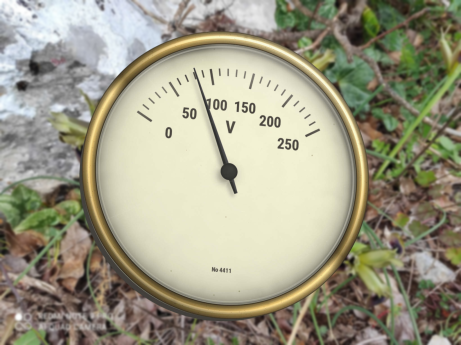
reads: 80
